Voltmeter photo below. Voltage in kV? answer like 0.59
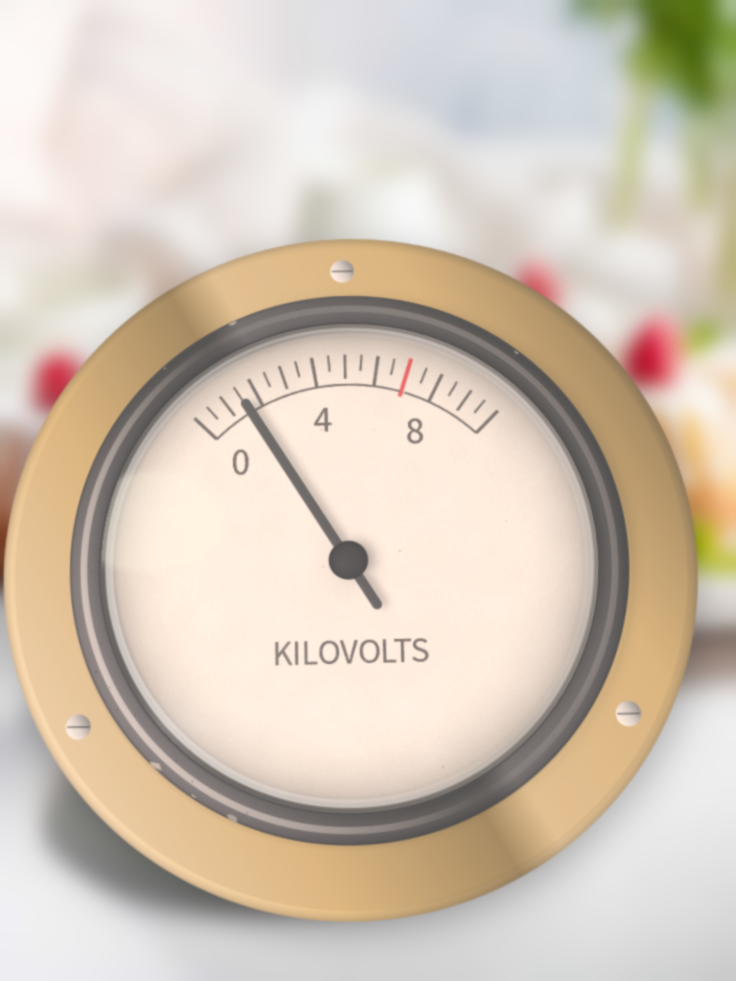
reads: 1.5
